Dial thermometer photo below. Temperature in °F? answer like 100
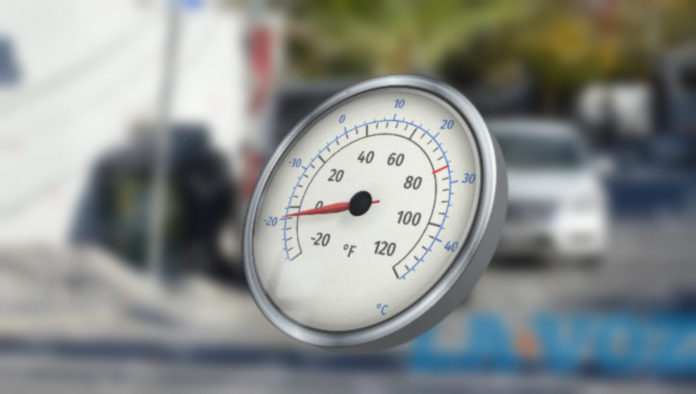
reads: -4
